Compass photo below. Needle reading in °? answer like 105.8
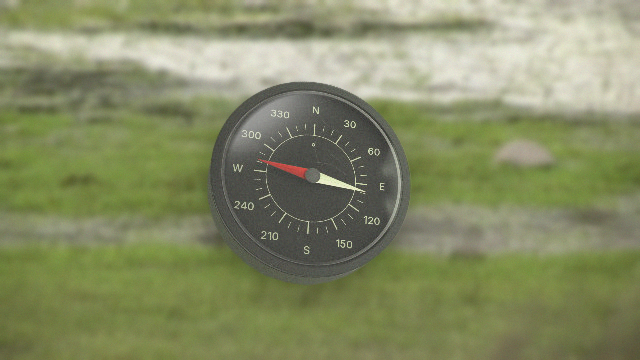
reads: 280
